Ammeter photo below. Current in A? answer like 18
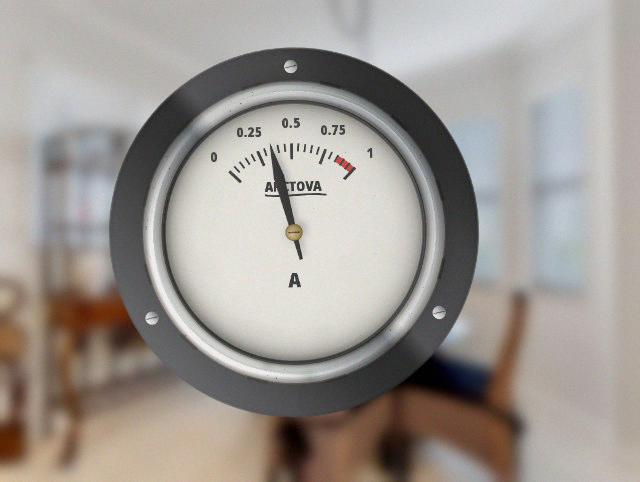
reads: 0.35
